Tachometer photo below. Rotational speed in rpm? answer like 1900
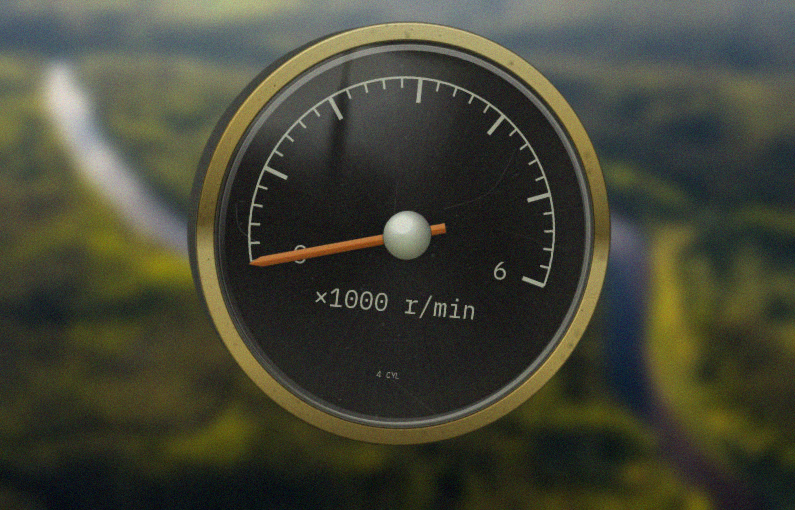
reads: 0
